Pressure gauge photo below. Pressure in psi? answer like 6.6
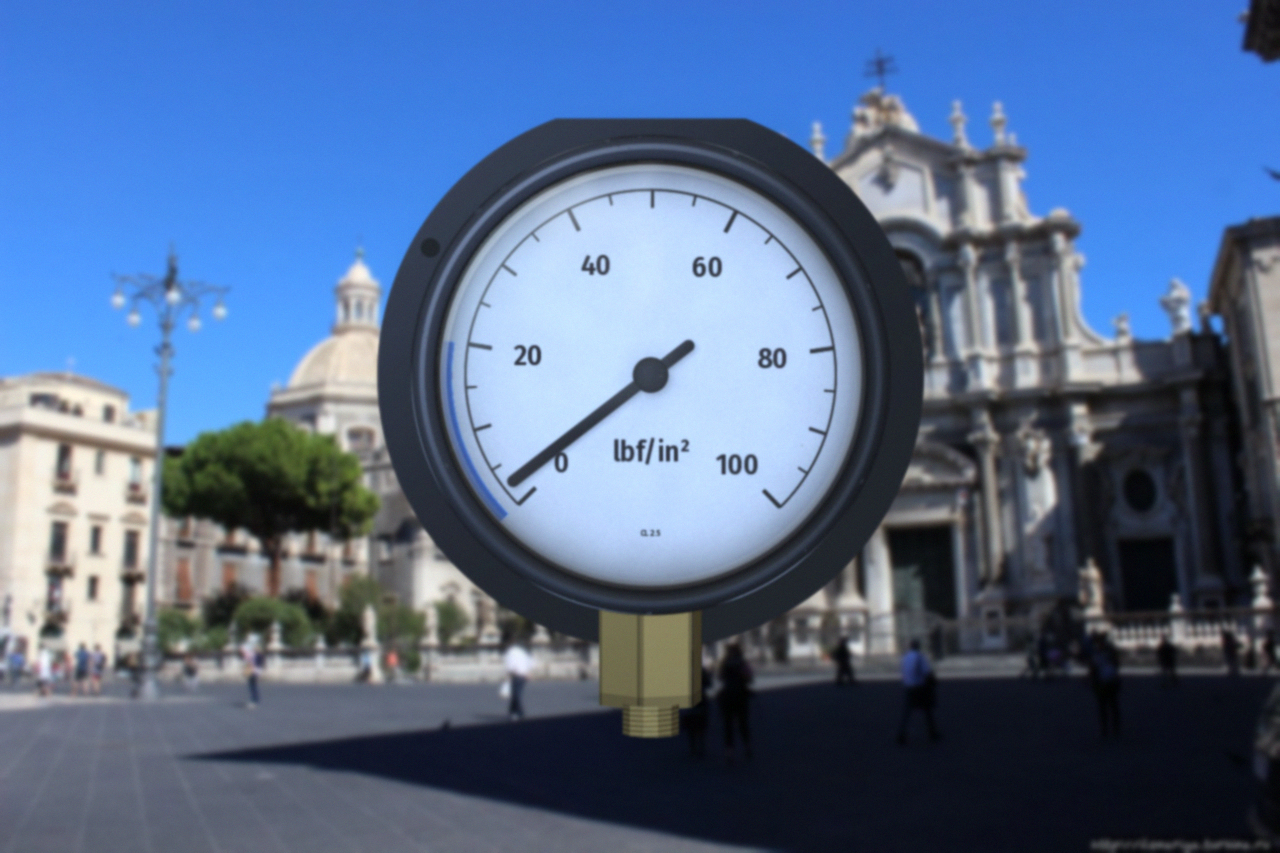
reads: 2.5
